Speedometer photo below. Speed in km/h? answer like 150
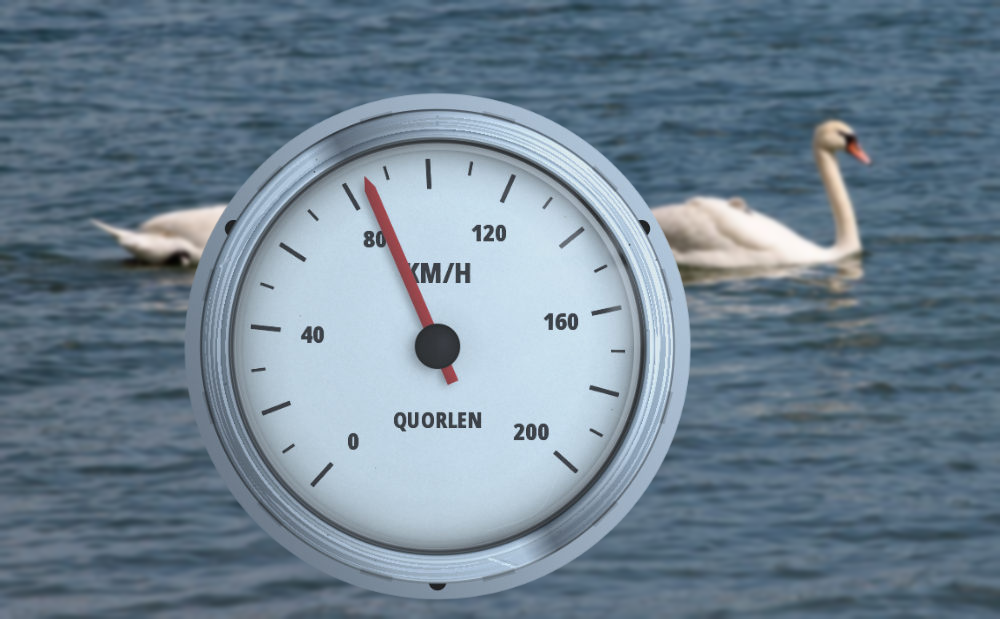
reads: 85
